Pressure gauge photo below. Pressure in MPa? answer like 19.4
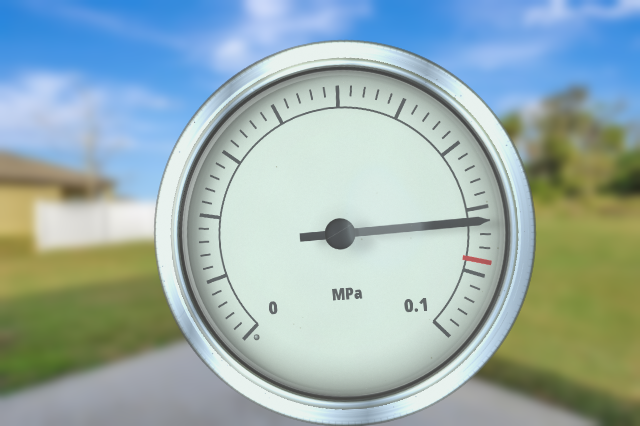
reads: 0.082
